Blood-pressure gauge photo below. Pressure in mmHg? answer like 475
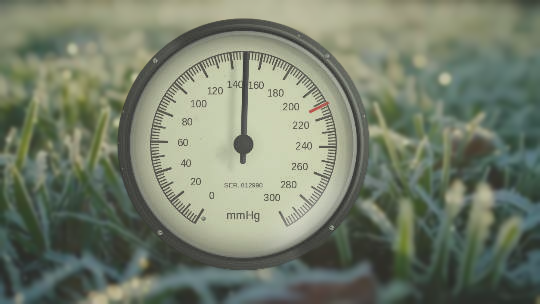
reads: 150
